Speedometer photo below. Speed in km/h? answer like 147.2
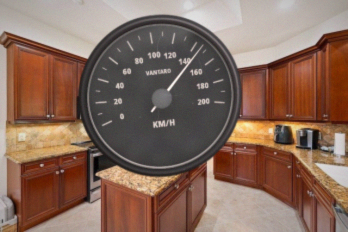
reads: 145
